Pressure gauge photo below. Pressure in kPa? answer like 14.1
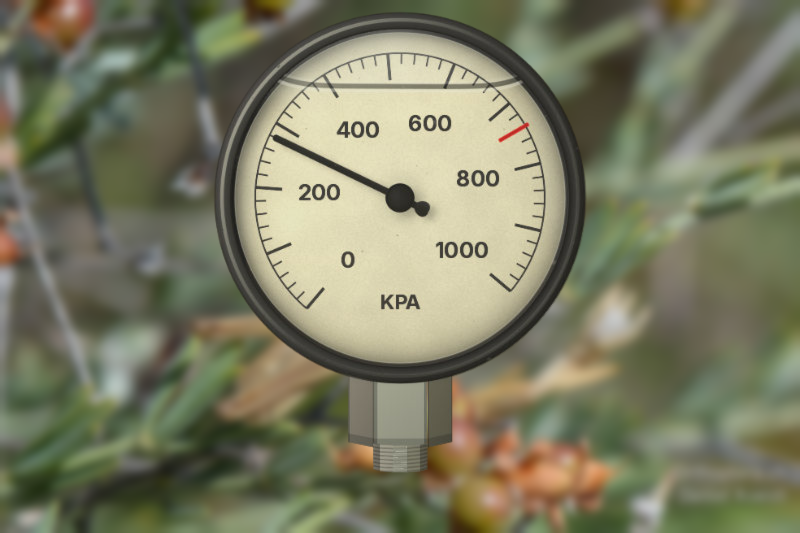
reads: 280
